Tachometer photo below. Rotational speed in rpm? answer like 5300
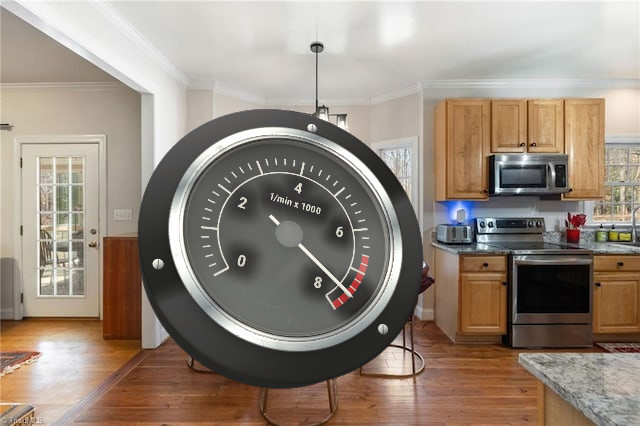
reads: 7600
